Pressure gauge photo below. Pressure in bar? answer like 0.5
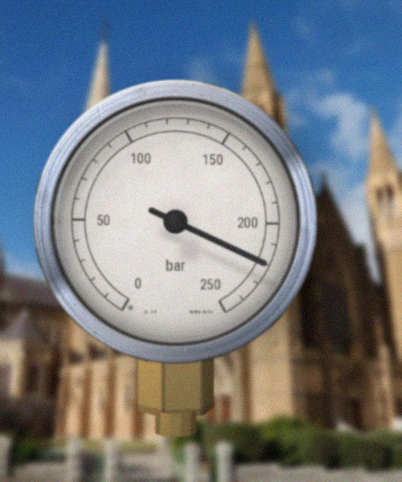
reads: 220
